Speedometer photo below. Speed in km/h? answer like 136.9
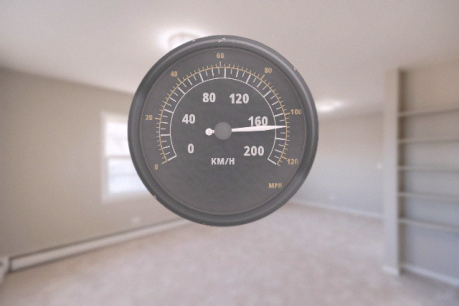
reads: 170
